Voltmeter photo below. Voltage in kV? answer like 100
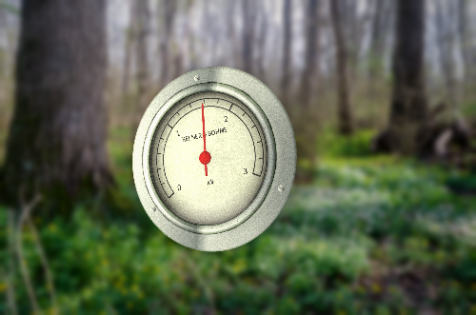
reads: 1.6
